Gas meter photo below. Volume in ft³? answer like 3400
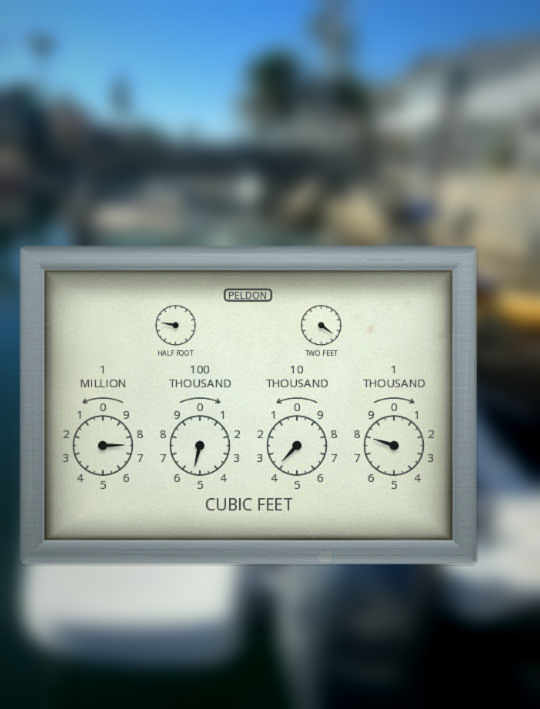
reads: 753800
